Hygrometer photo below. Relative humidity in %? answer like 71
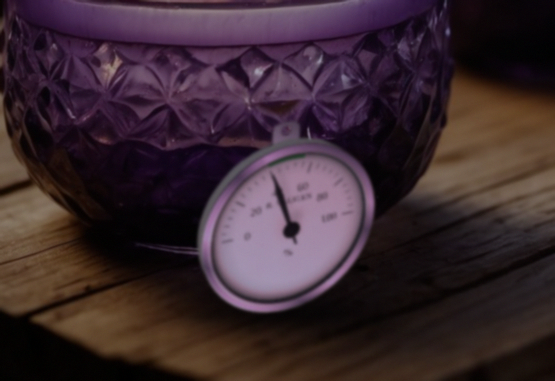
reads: 40
